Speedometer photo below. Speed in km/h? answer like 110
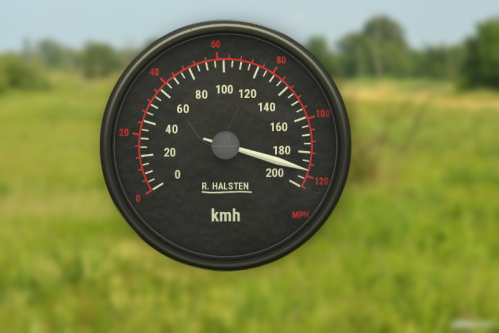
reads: 190
